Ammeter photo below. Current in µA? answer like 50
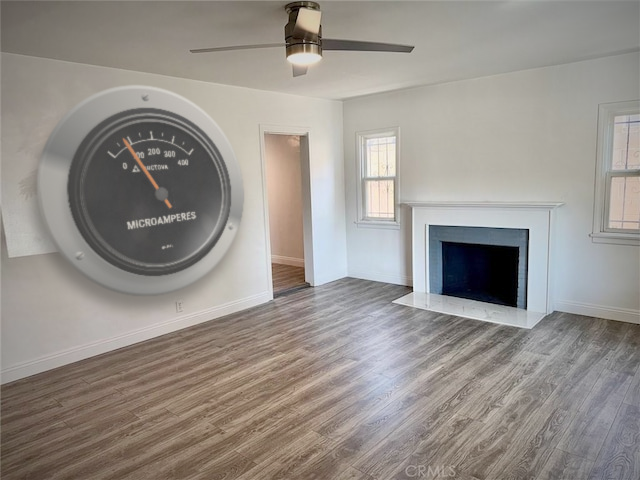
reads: 75
